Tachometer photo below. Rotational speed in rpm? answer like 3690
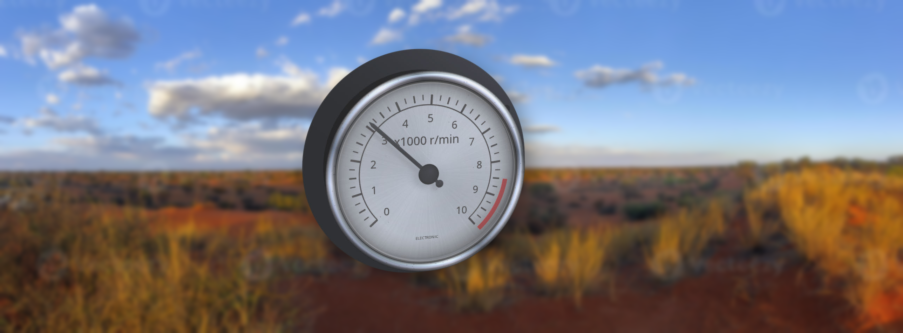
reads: 3125
